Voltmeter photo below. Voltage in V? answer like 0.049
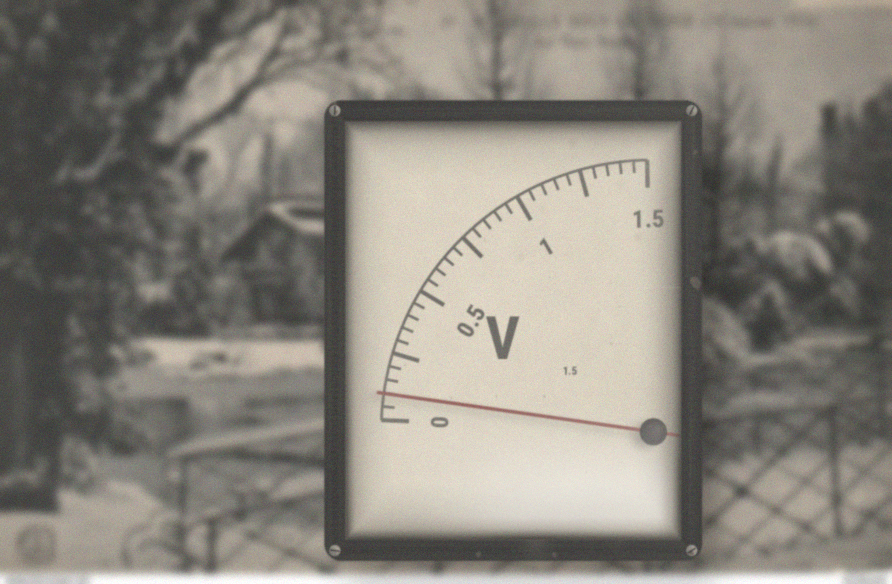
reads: 0.1
